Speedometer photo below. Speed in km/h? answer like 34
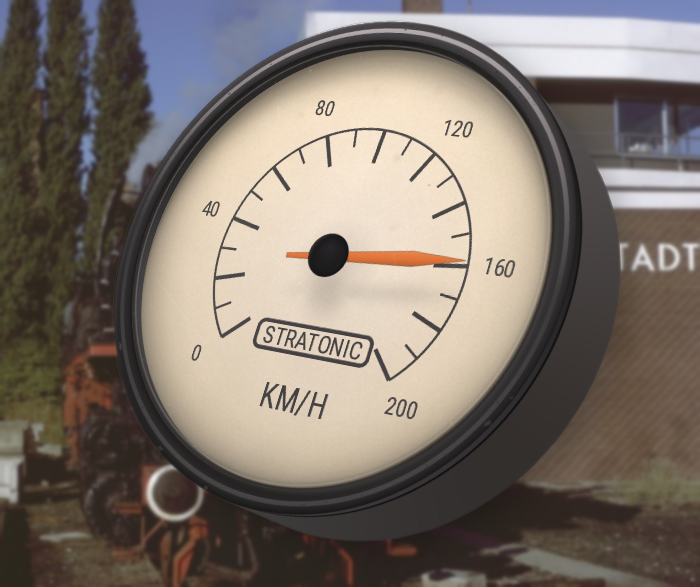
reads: 160
